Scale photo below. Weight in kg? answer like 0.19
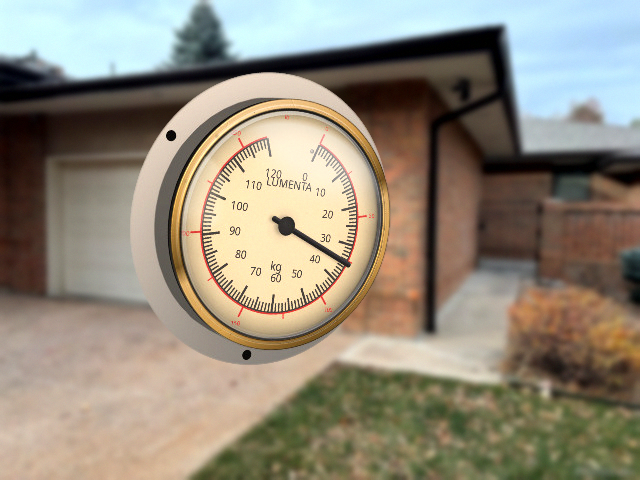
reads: 35
